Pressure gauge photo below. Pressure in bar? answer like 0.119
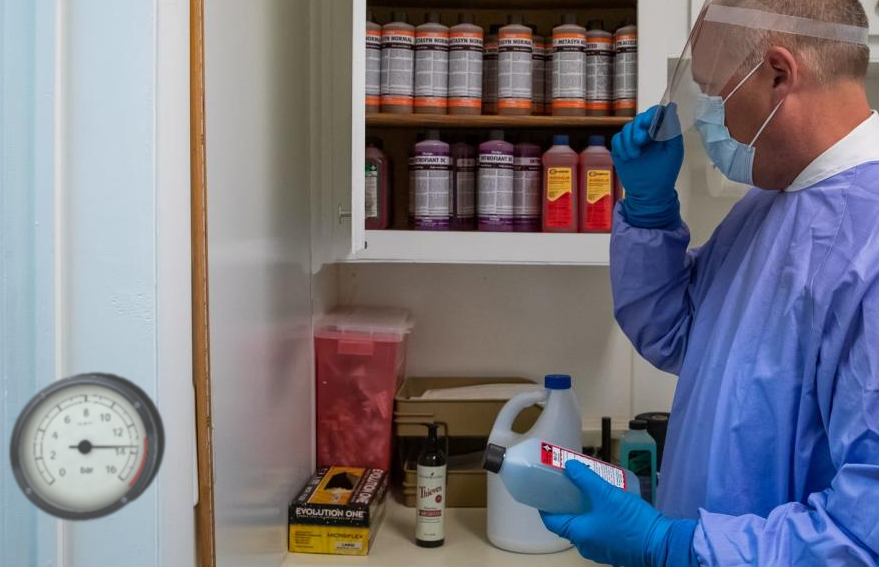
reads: 13.5
